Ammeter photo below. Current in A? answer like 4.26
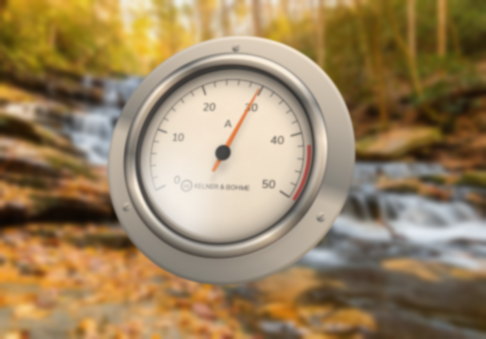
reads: 30
